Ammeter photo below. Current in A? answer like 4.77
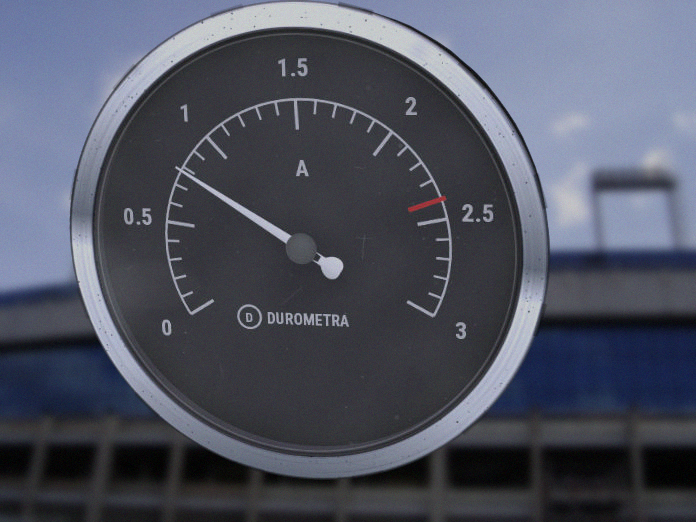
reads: 0.8
